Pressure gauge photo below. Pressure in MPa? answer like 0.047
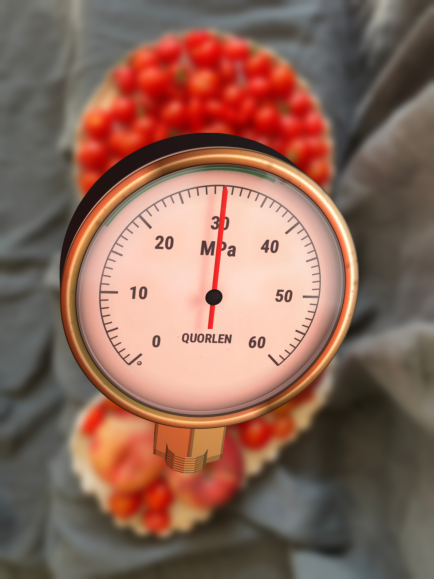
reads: 30
